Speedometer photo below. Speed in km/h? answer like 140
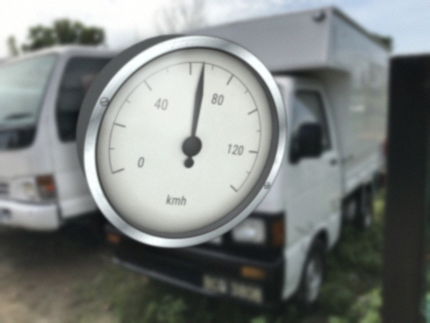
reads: 65
